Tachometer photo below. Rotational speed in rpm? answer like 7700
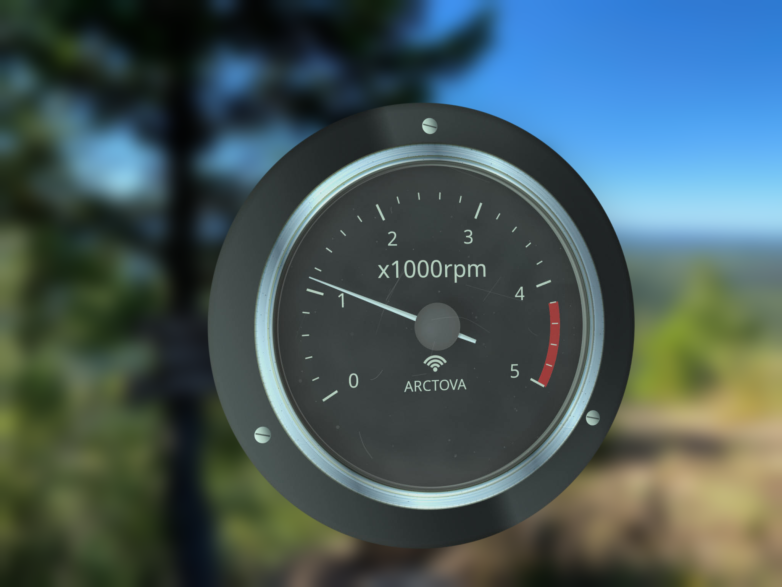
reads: 1100
